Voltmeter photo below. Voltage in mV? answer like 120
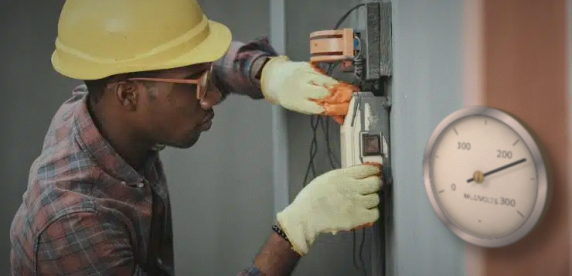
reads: 225
